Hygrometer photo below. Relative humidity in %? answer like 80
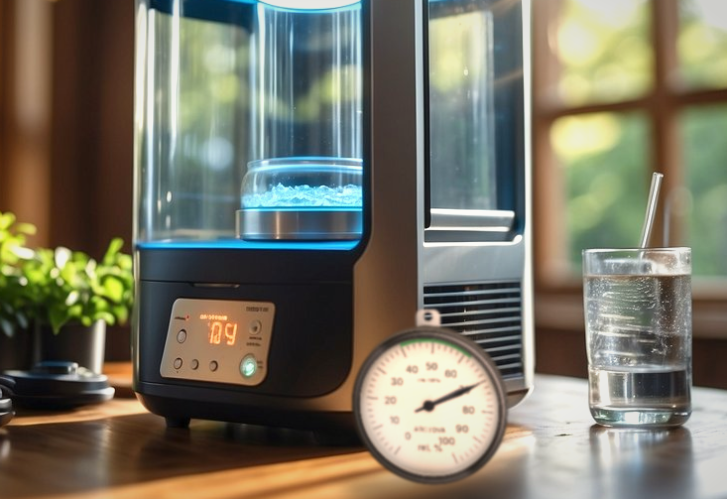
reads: 70
